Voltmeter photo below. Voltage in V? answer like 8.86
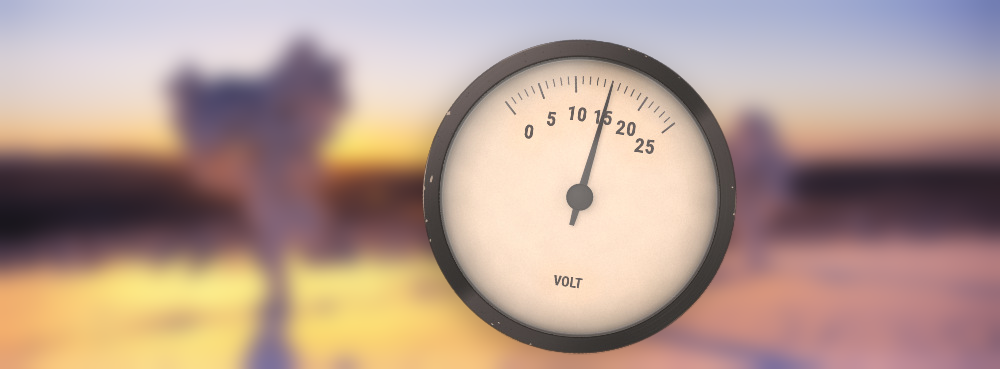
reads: 15
